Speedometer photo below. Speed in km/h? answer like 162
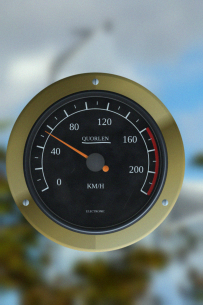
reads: 55
